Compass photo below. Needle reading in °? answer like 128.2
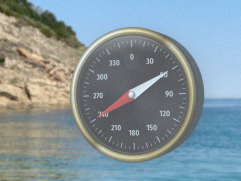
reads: 240
